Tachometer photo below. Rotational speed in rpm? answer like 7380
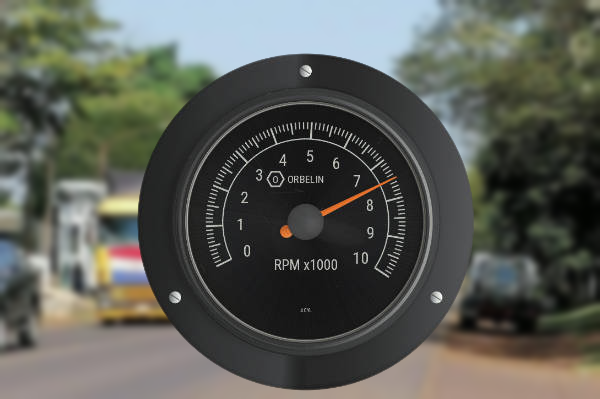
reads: 7500
